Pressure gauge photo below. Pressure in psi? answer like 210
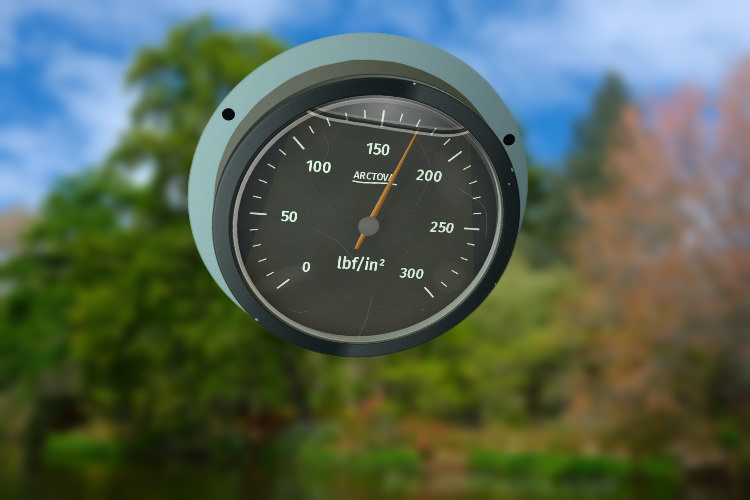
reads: 170
